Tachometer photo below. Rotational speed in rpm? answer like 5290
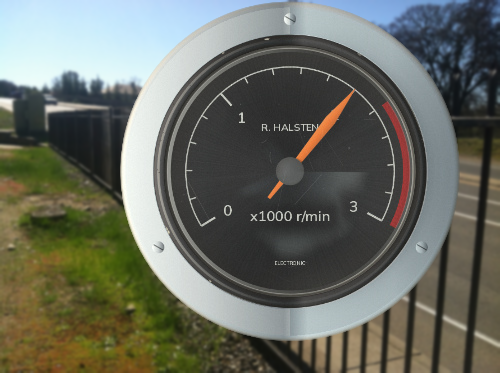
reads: 2000
